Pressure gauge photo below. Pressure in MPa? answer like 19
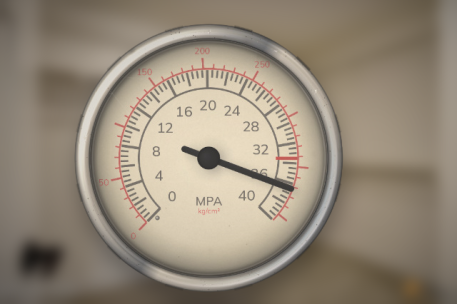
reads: 36.5
